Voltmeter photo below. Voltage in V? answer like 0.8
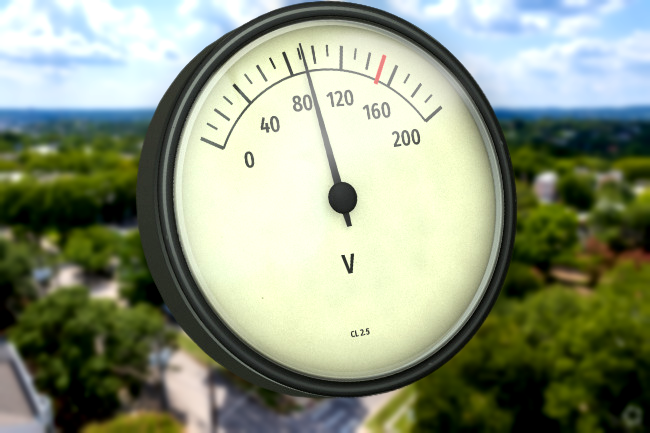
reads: 90
